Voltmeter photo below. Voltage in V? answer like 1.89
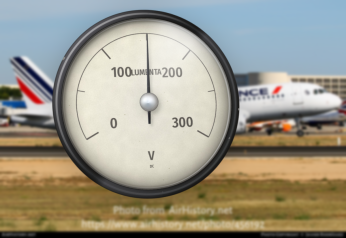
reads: 150
